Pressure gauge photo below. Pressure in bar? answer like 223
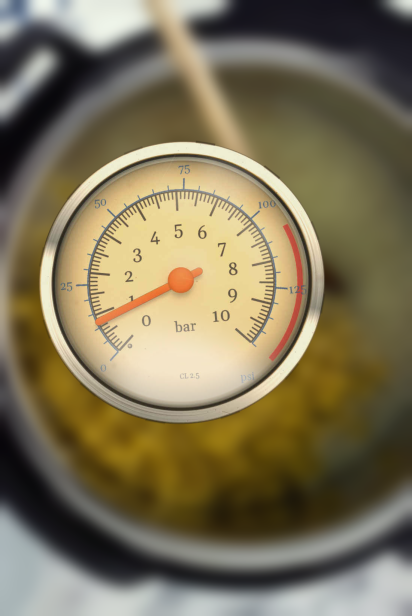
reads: 0.8
